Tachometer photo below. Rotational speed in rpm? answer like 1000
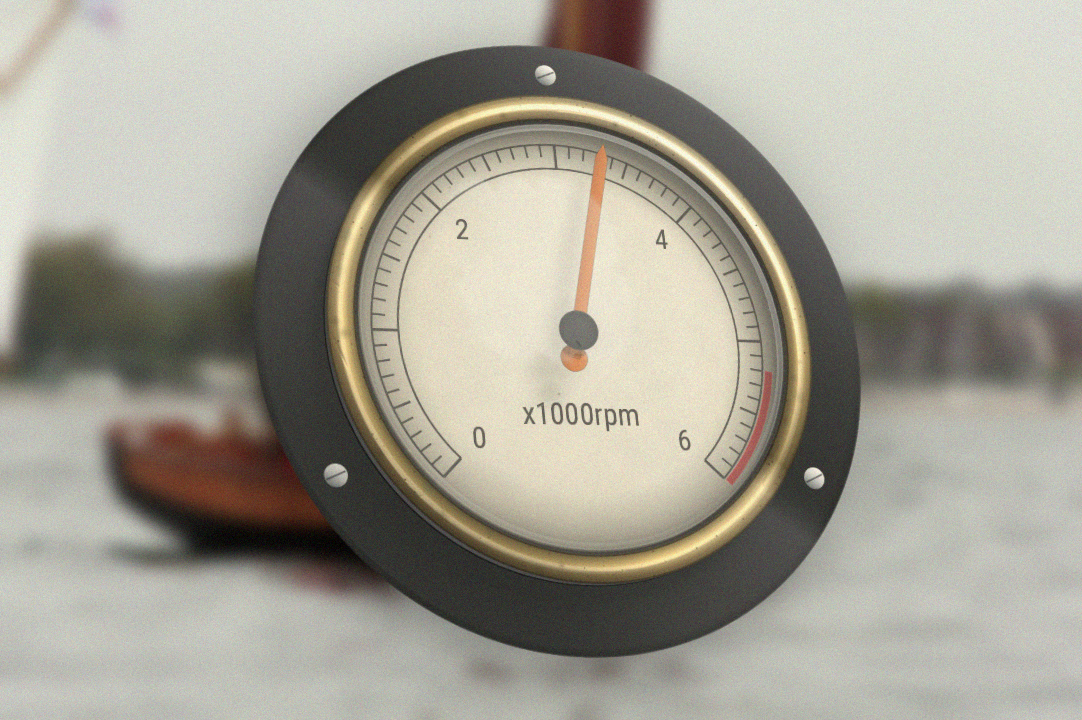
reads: 3300
